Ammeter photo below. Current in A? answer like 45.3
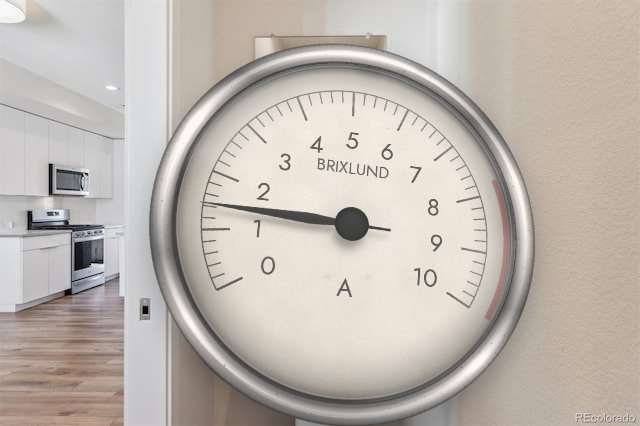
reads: 1.4
